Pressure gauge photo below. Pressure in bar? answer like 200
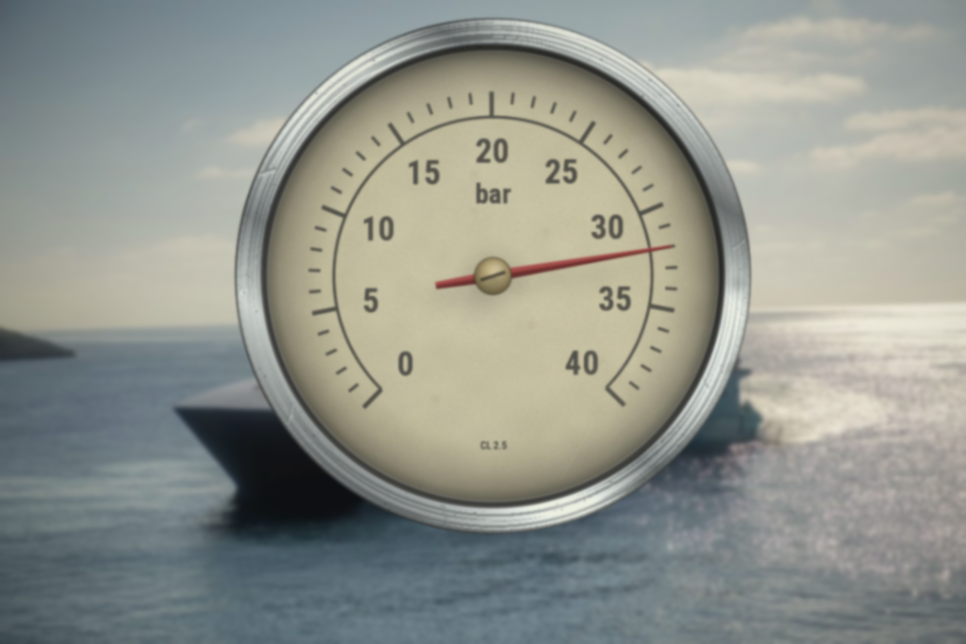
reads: 32
